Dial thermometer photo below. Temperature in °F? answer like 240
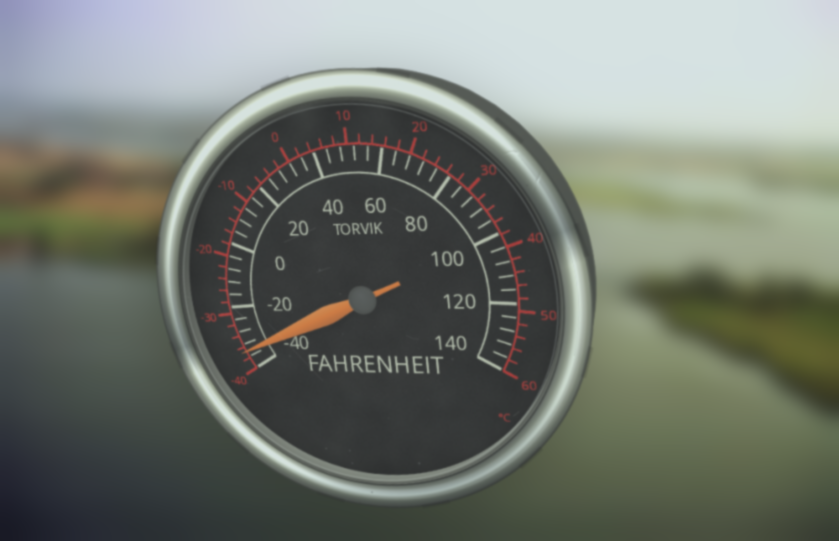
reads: -34
